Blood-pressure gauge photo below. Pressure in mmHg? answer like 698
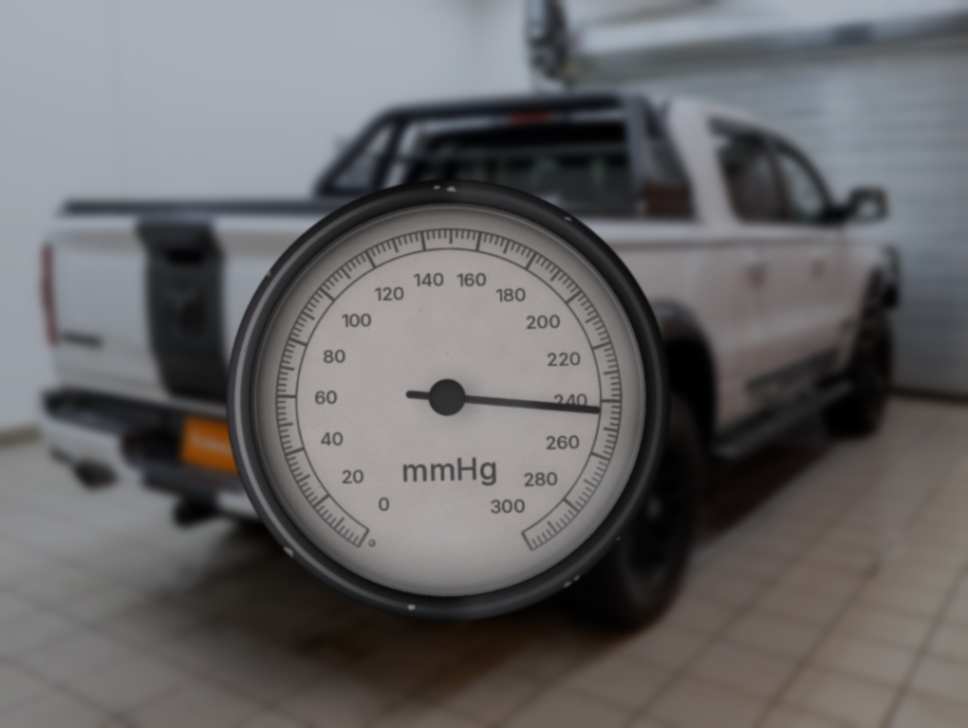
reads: 244
